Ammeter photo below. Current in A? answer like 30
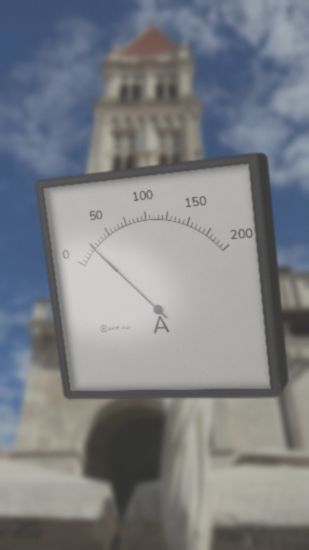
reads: 25
